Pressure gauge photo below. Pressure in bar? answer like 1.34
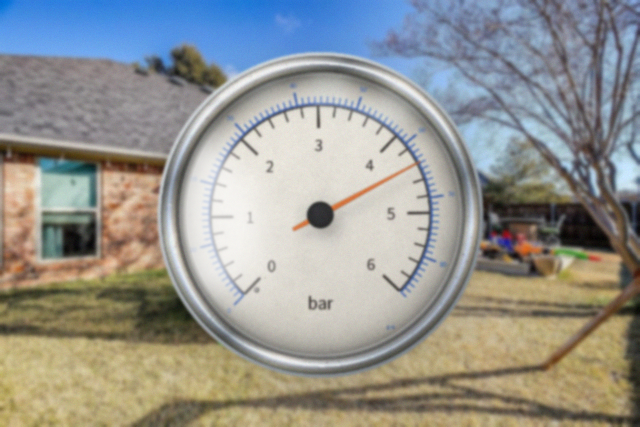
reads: 4.4
